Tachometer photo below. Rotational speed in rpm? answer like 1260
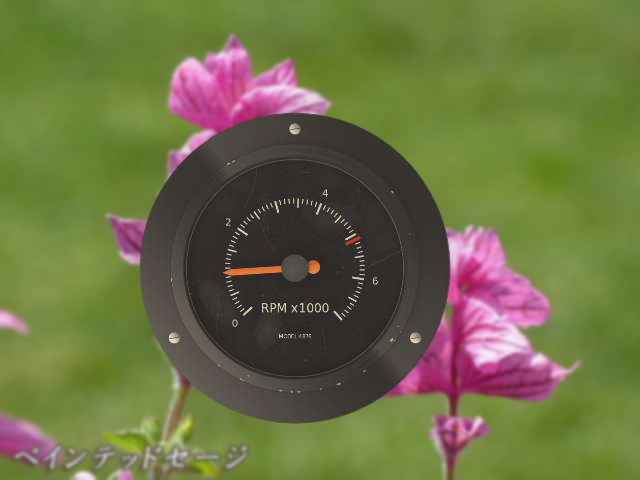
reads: 1000
